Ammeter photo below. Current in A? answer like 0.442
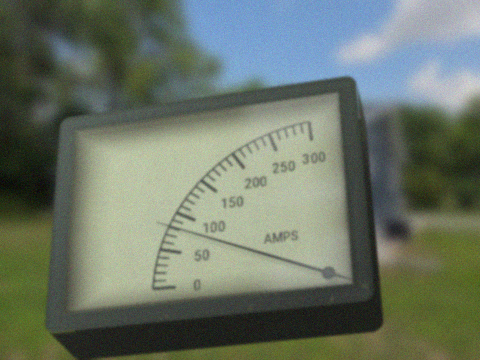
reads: 80
